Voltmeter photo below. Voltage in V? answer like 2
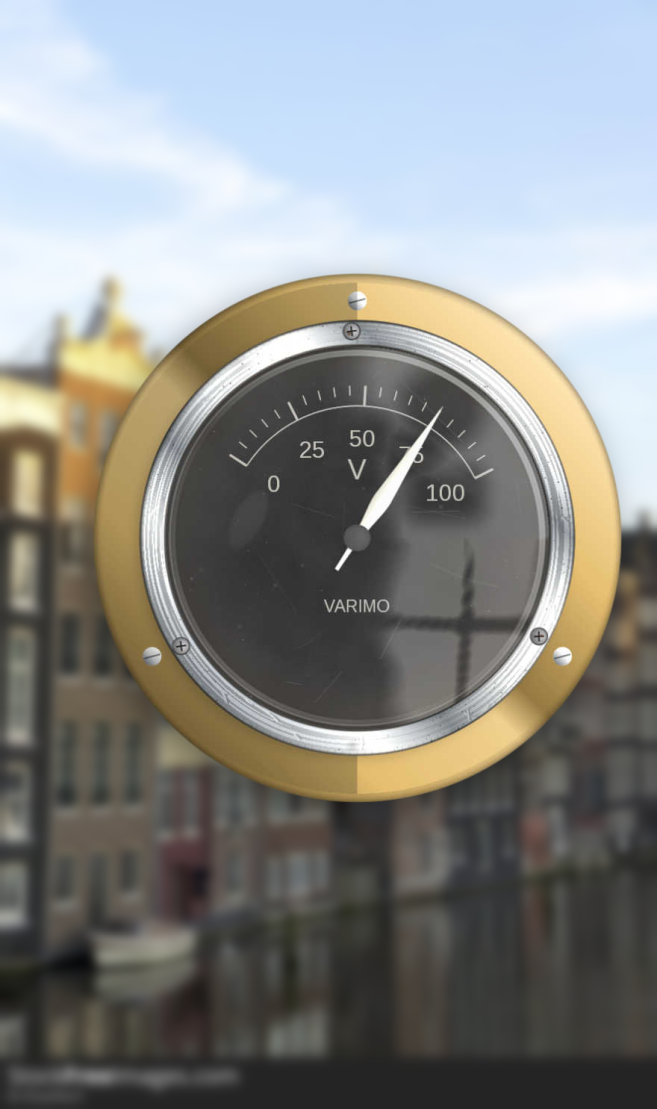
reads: 75
